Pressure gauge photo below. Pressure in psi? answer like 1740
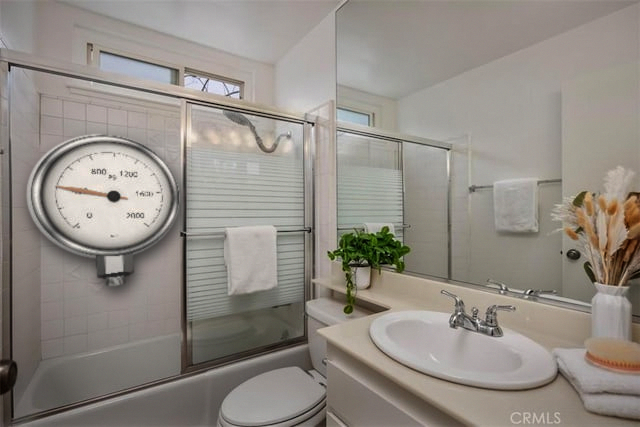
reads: 400
